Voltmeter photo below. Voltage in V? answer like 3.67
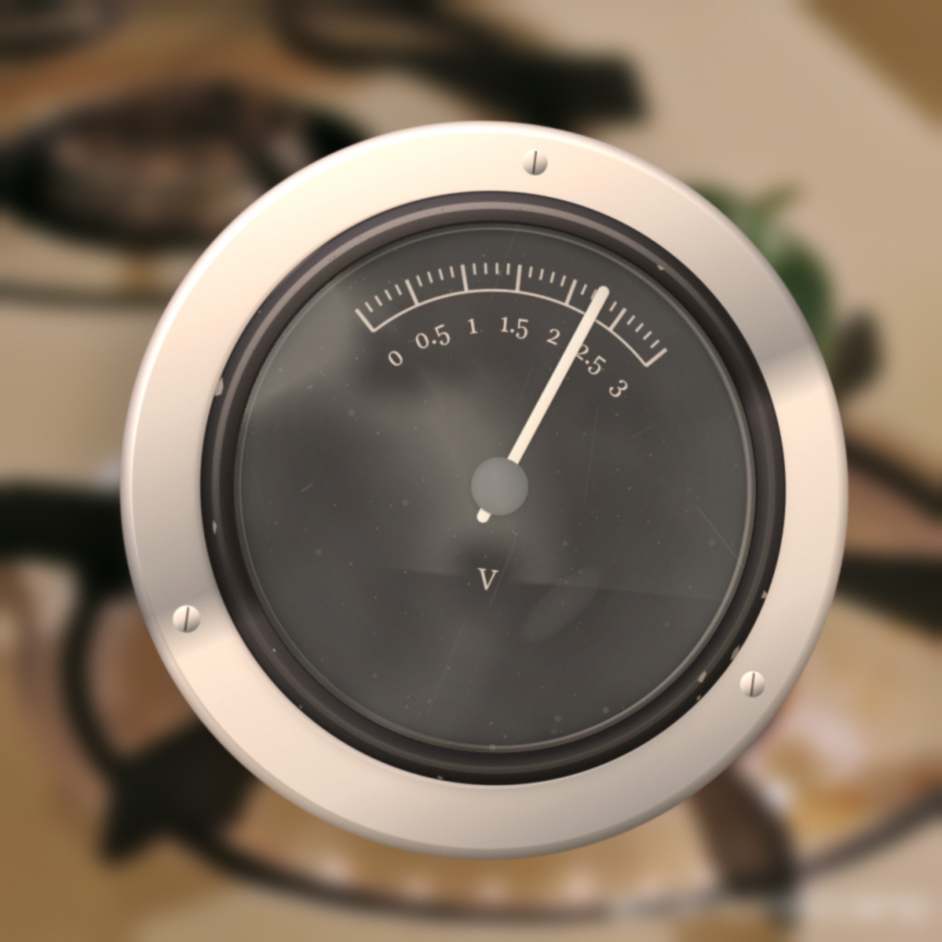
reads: 2.25
